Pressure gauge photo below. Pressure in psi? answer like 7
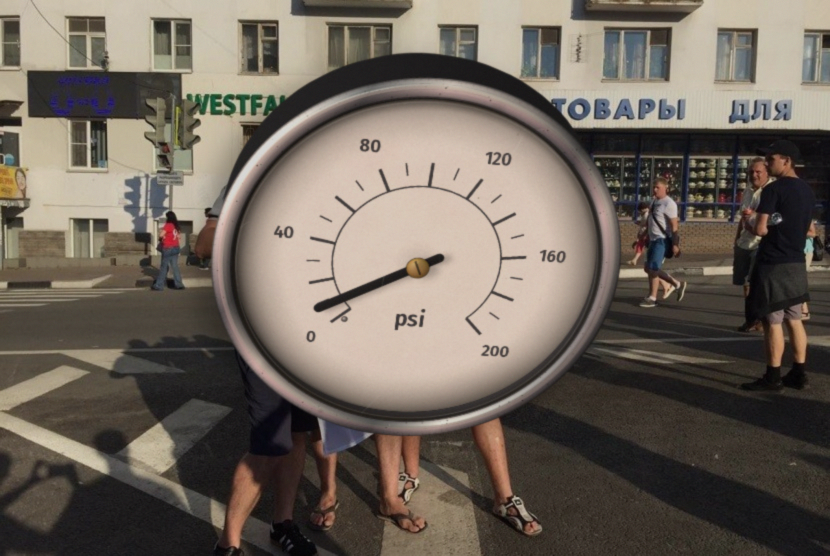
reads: 10
